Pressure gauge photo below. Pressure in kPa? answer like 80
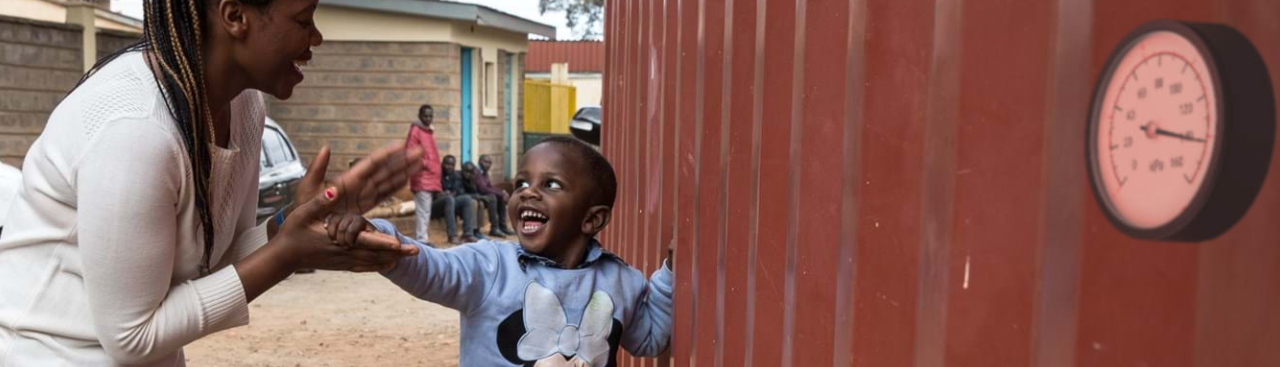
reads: 140
